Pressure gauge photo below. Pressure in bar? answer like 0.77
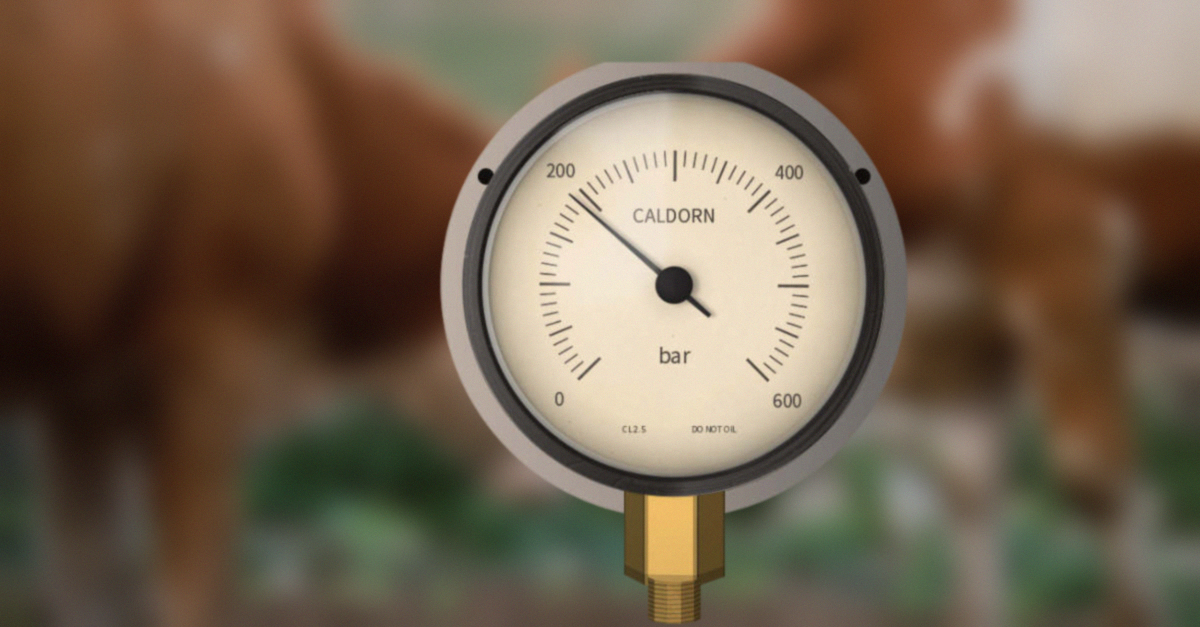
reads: 190
